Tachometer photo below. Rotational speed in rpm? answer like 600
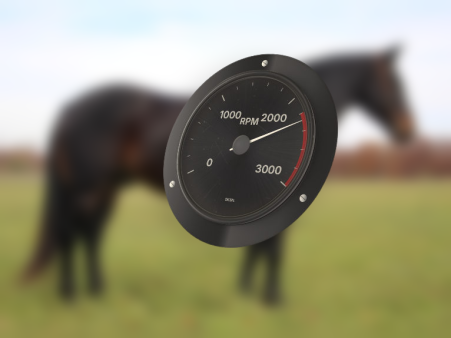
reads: 2300
